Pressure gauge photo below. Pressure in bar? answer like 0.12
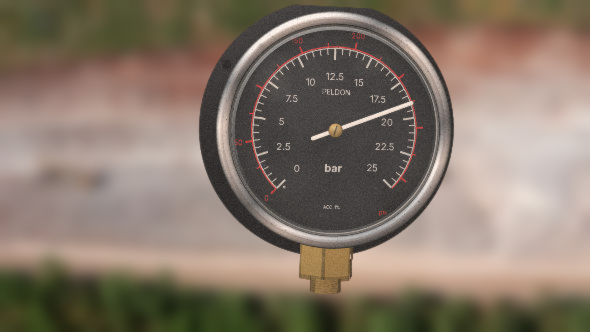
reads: 19
